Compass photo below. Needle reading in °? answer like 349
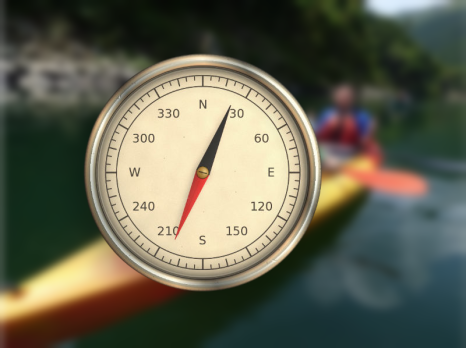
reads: 202.5
